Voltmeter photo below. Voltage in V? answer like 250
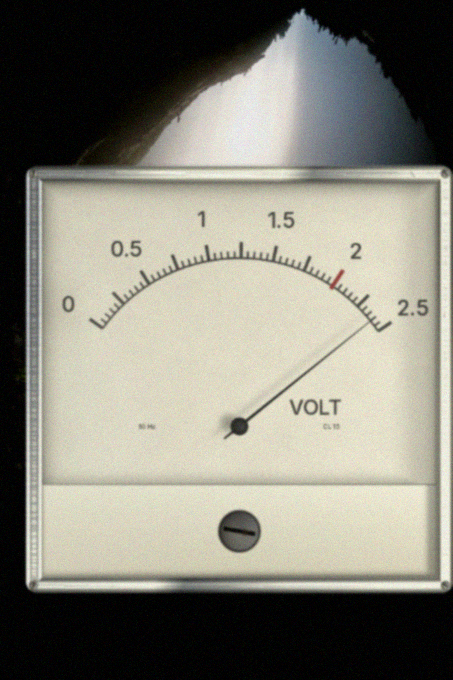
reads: 2.4
